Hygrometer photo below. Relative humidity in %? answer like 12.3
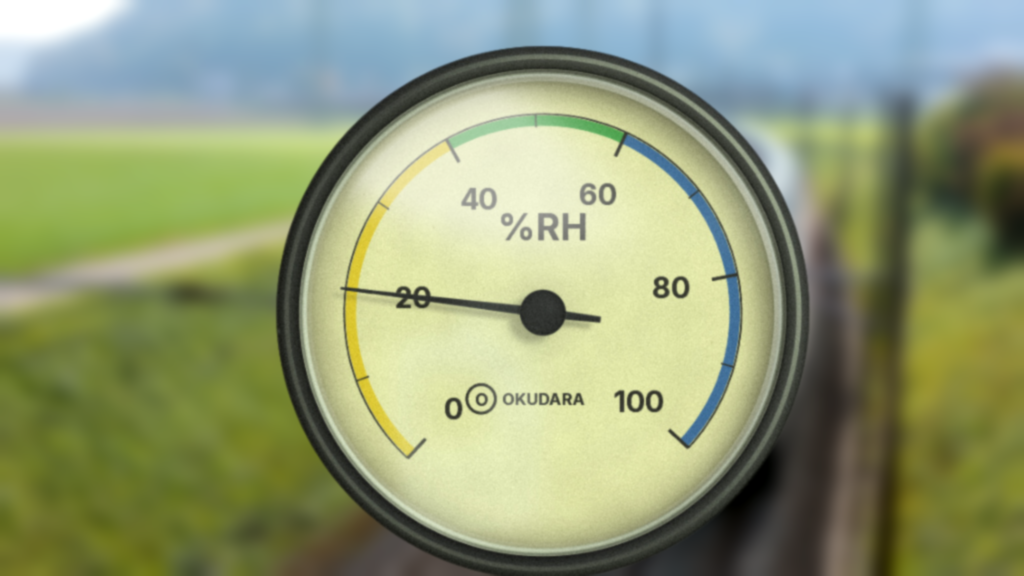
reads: 20
